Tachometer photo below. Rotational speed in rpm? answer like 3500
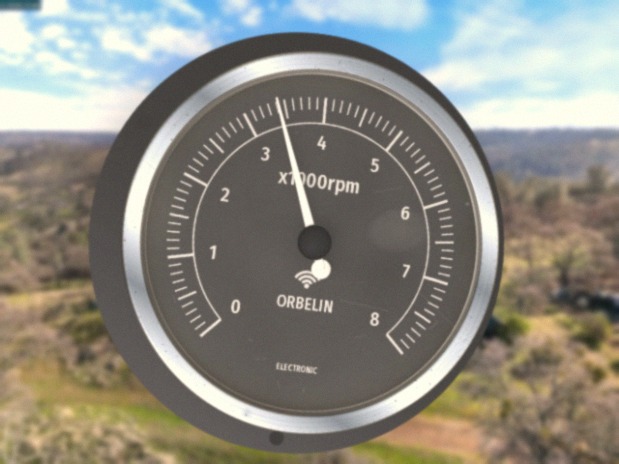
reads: 3400
